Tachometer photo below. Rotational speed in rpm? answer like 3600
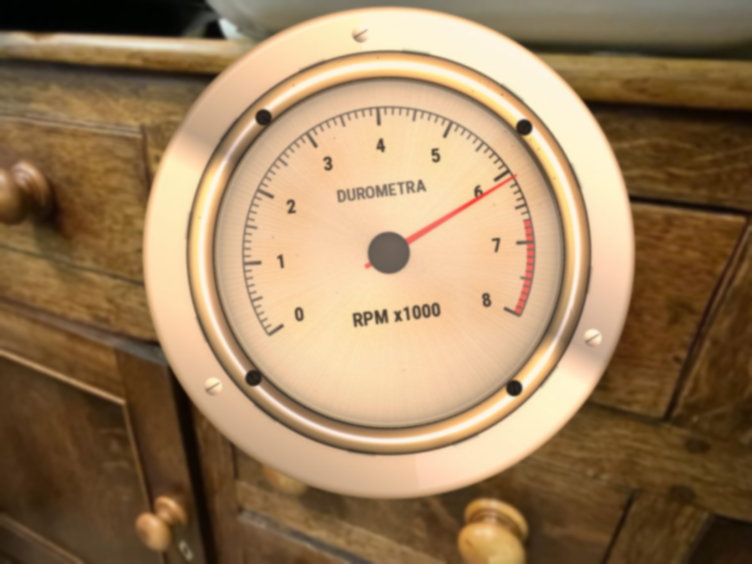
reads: 6100
